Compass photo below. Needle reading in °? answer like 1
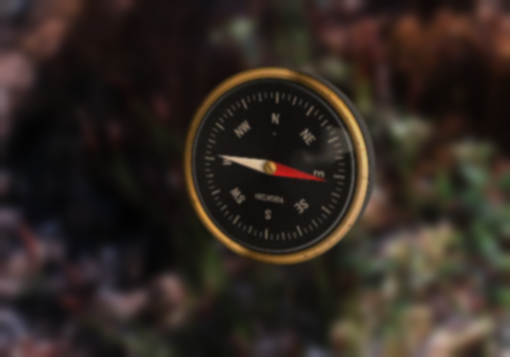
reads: 95
